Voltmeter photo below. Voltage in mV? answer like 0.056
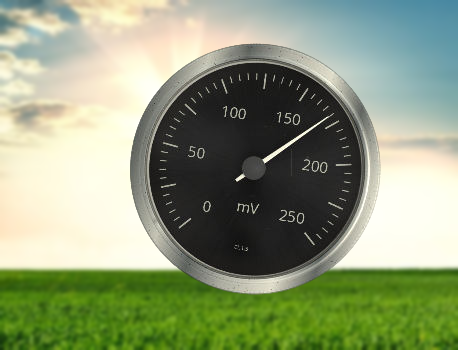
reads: 170
